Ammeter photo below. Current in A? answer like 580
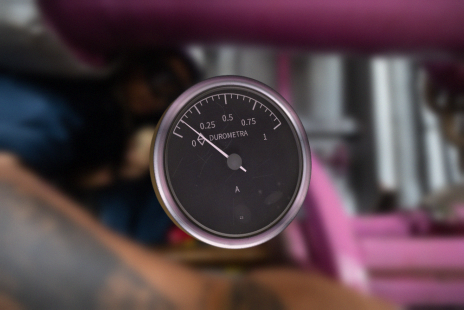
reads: 0.1
